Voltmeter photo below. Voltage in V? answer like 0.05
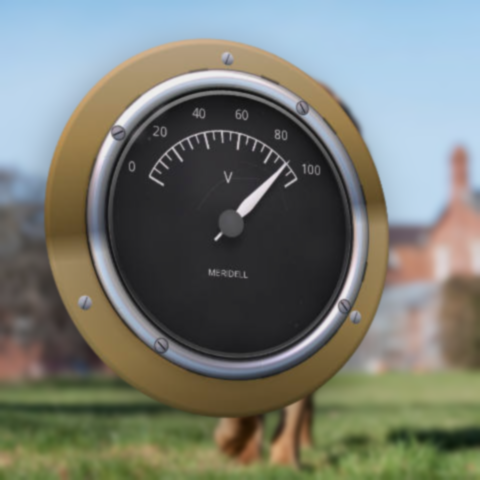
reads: 90
